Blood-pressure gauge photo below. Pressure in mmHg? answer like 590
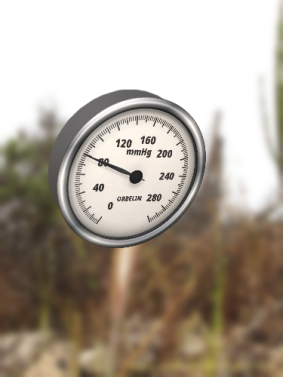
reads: 80
